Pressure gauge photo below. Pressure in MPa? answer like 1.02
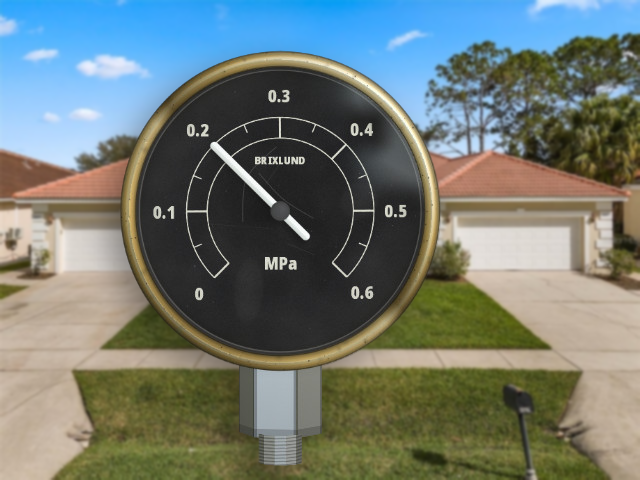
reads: 0.2
